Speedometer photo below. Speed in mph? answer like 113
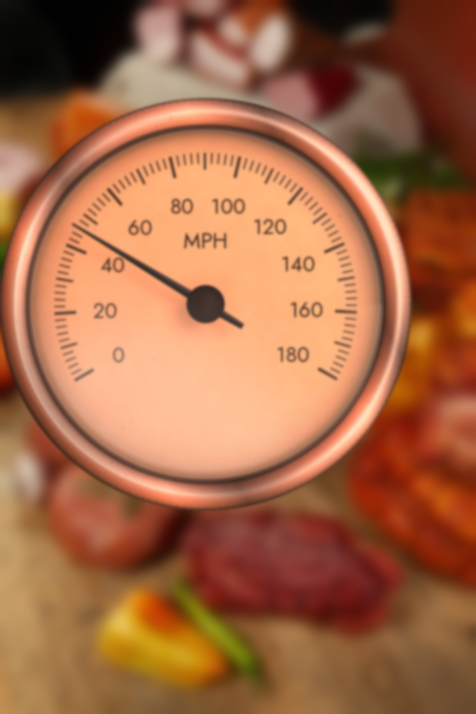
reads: 46
